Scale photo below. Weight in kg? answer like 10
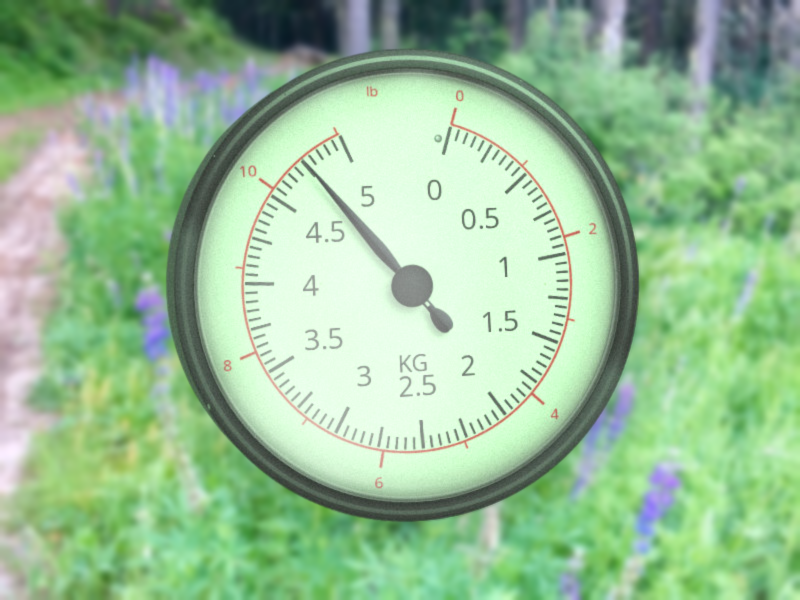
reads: 4.75
